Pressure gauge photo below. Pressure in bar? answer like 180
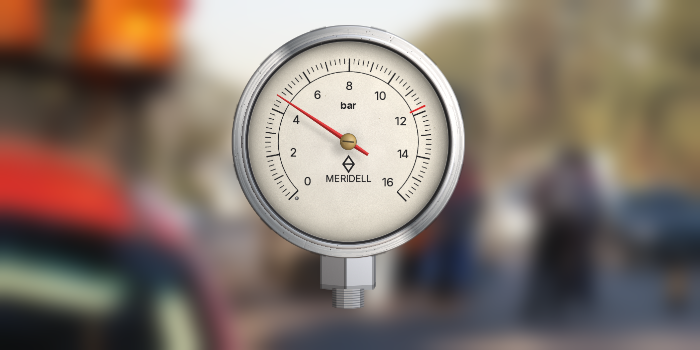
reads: 4.6
